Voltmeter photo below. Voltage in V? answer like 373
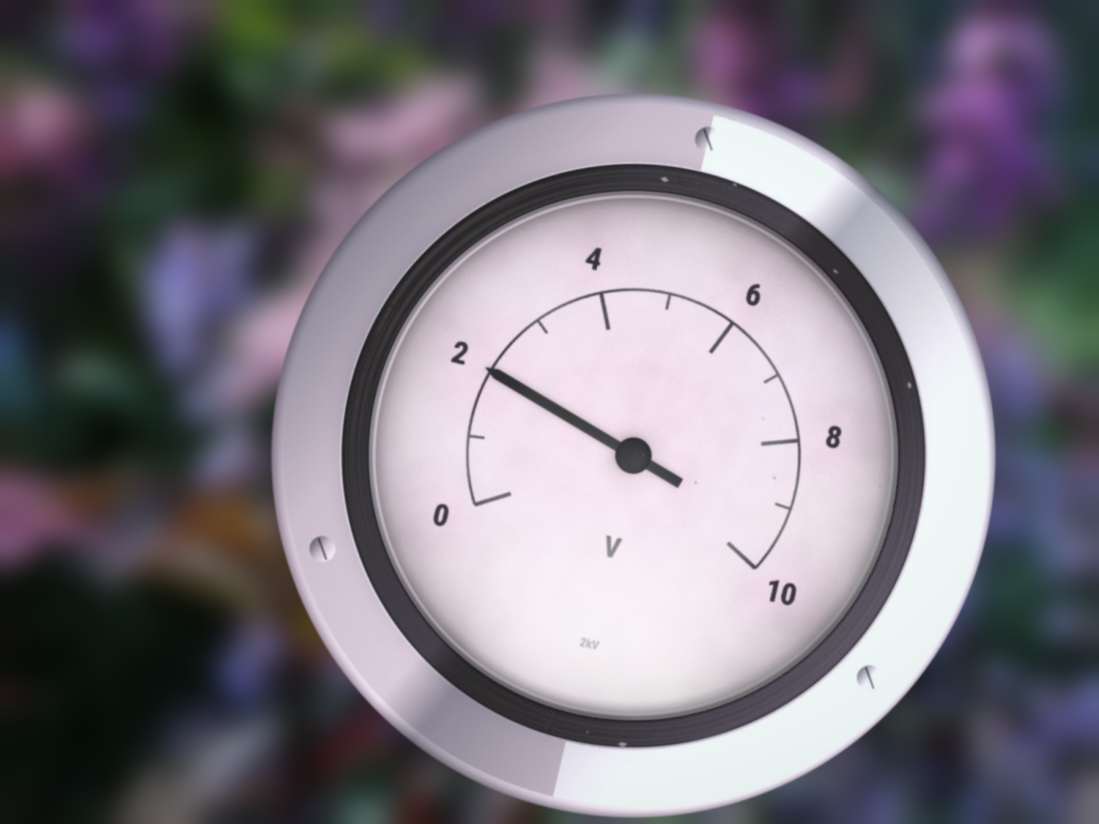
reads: 2
